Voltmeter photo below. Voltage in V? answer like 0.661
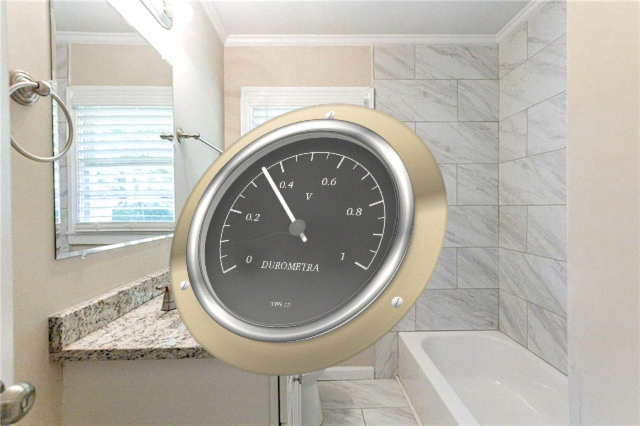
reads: 0.35
